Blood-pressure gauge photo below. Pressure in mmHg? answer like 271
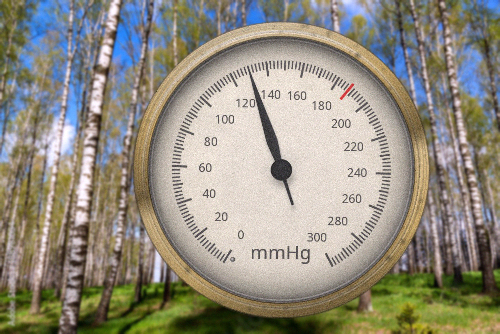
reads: 130
